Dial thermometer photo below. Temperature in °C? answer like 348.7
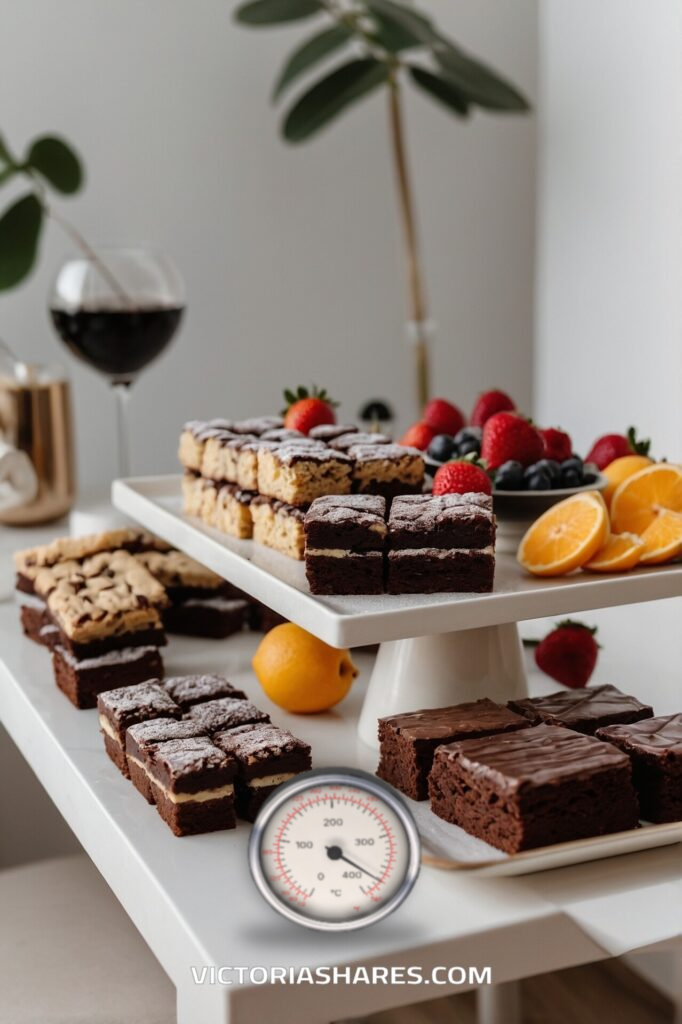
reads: 370
